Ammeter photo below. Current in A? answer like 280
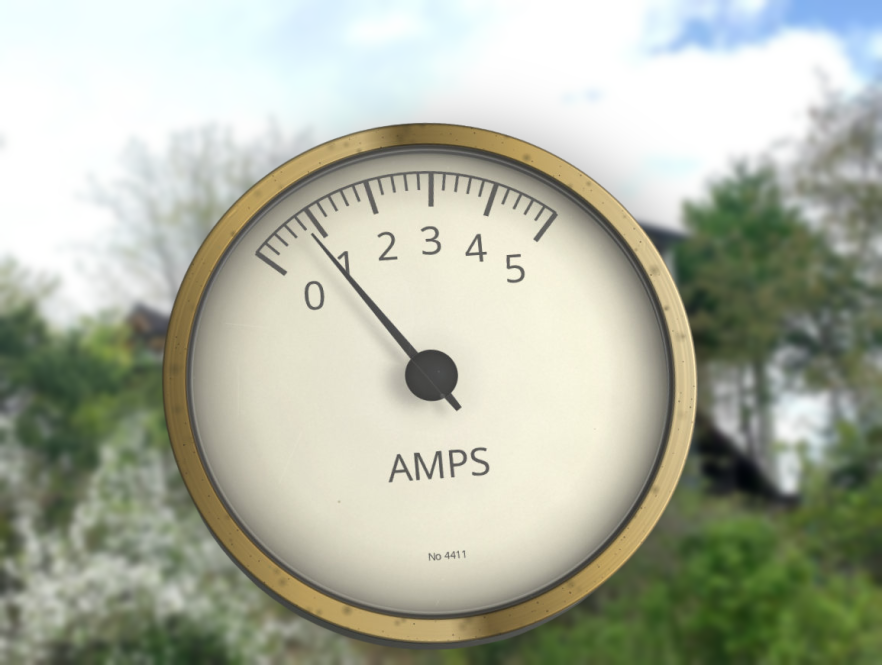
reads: 0.8
